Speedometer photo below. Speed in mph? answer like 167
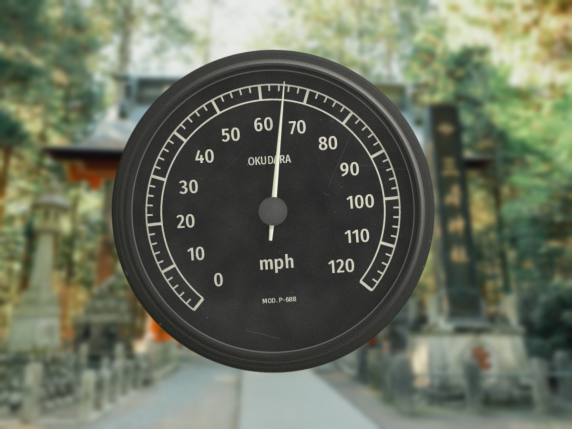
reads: 65
